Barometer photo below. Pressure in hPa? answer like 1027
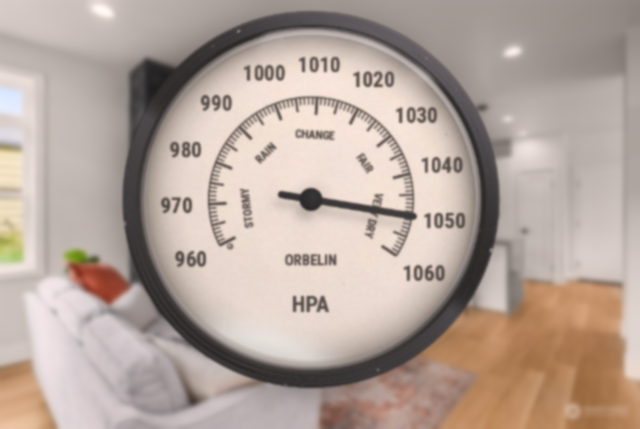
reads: 1050
